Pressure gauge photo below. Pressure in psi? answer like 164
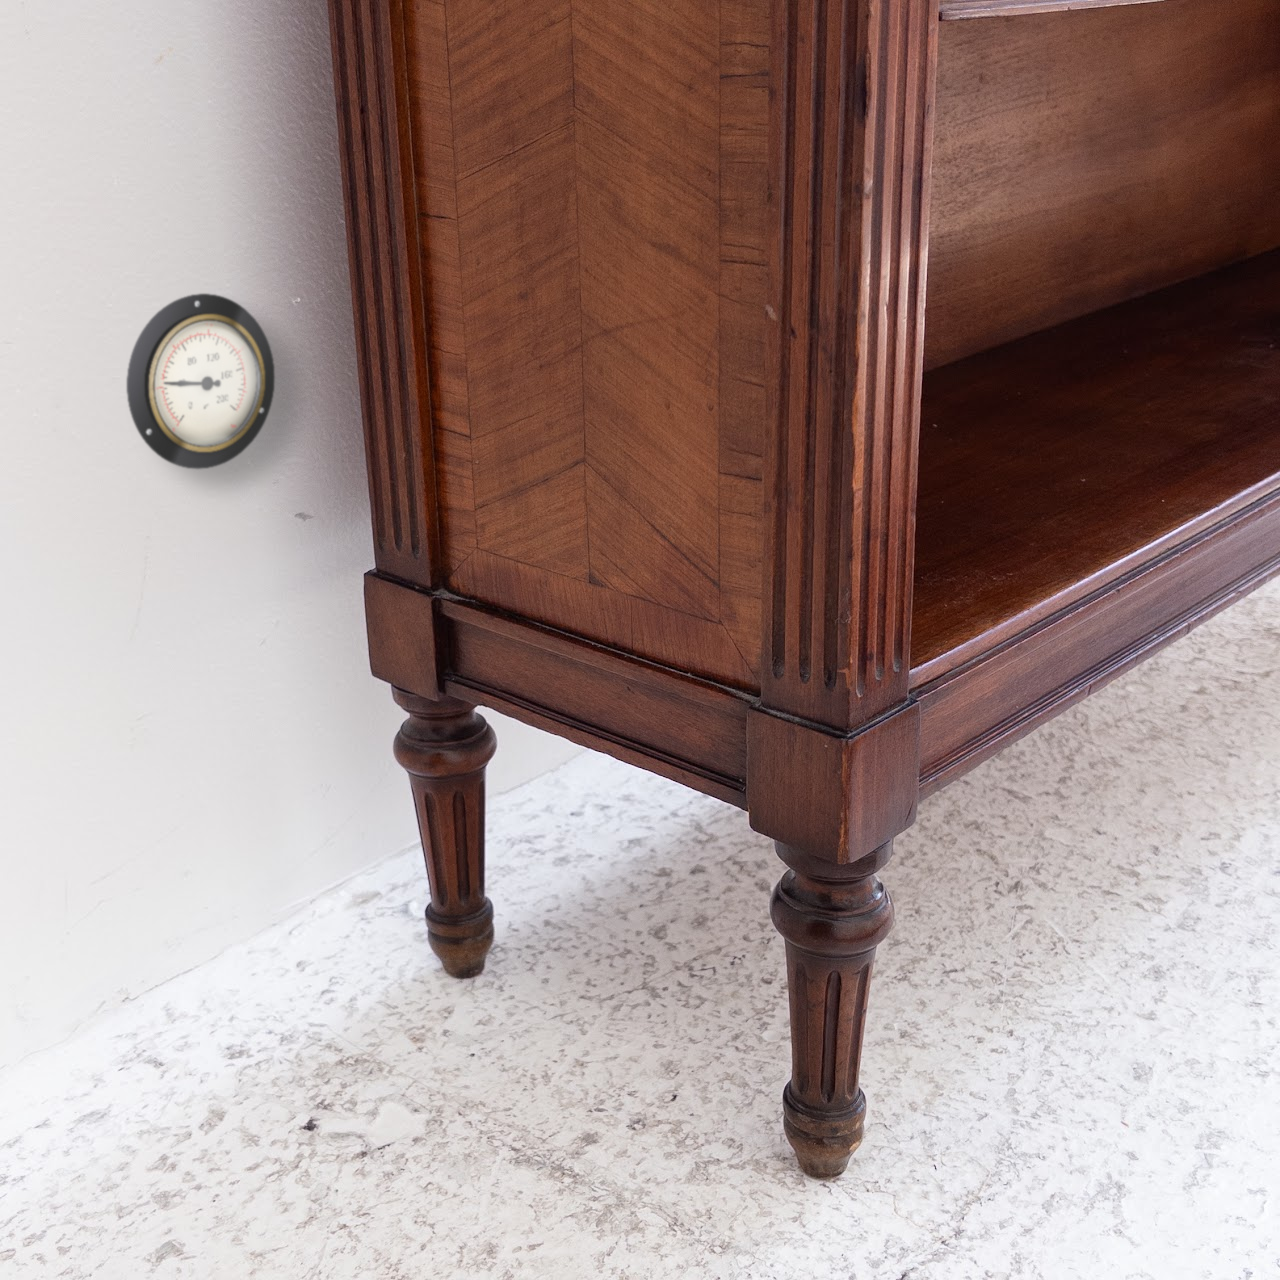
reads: 40
